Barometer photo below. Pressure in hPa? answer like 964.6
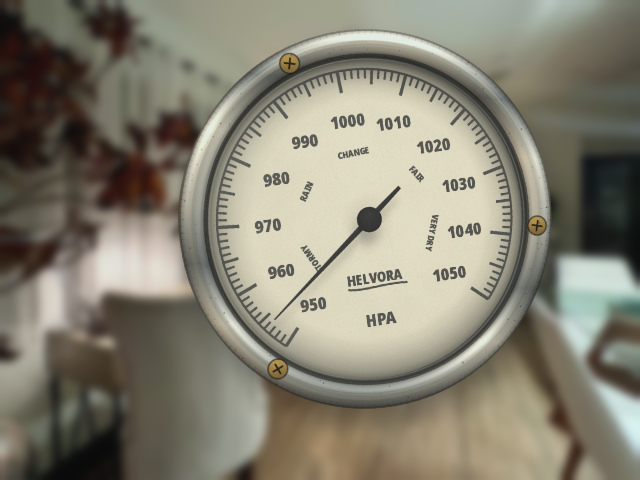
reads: 954
